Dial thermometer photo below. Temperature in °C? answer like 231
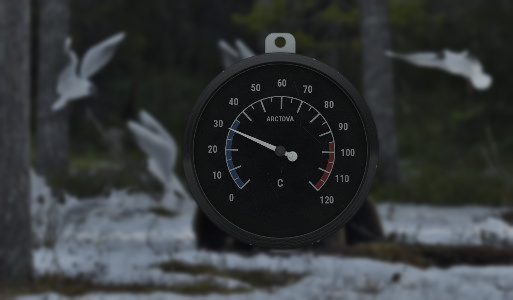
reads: 30
